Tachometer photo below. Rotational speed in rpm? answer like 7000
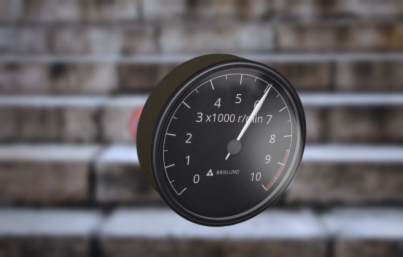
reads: 6000
